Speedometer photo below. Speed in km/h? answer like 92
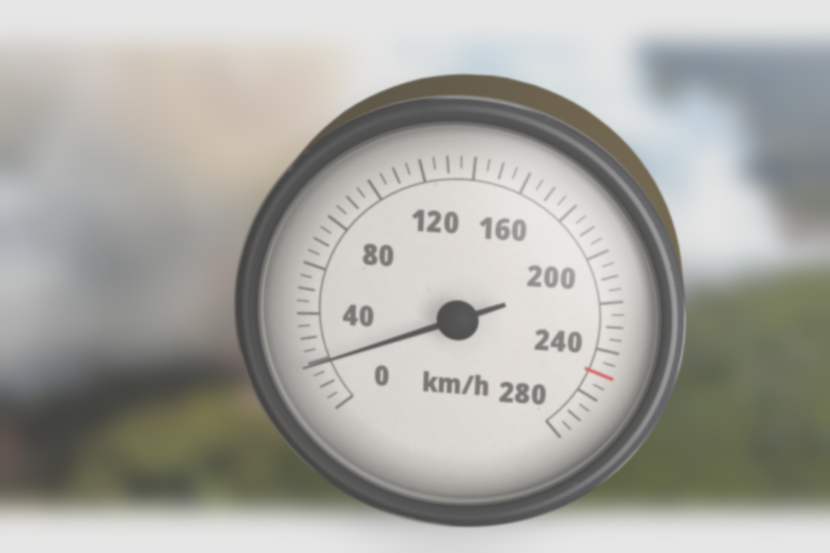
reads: 20
